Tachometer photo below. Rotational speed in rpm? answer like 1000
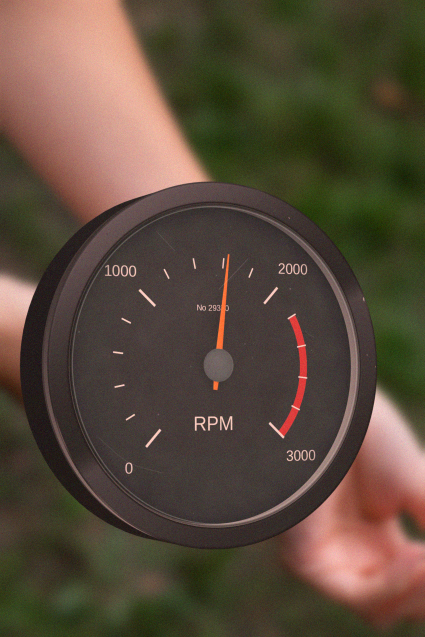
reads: 1600
